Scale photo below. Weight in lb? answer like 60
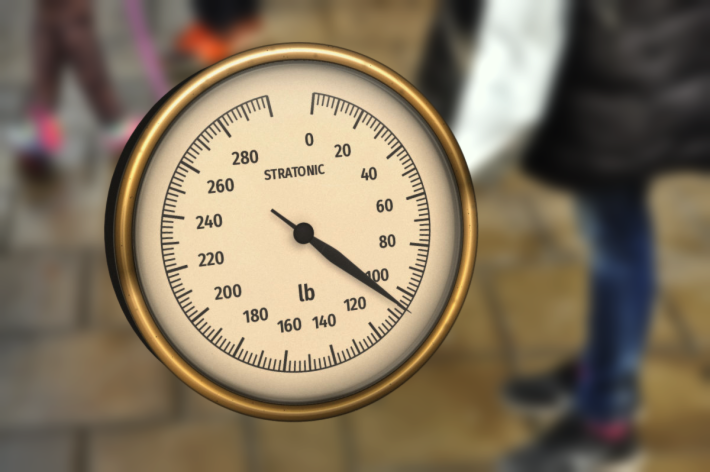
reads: 106
